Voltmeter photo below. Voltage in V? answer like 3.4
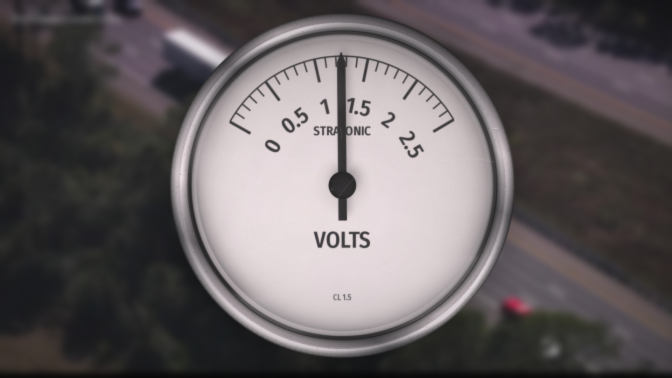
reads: 1.25
